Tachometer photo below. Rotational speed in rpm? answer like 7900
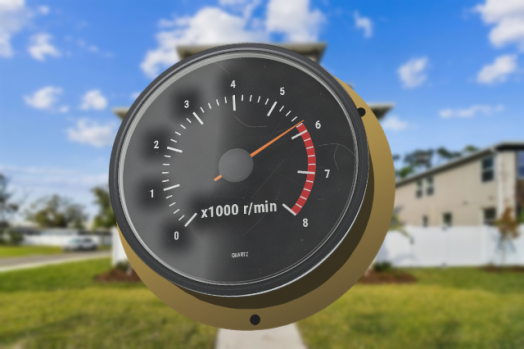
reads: 5800
